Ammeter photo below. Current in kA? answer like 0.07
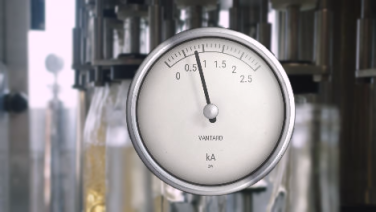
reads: 0.8
